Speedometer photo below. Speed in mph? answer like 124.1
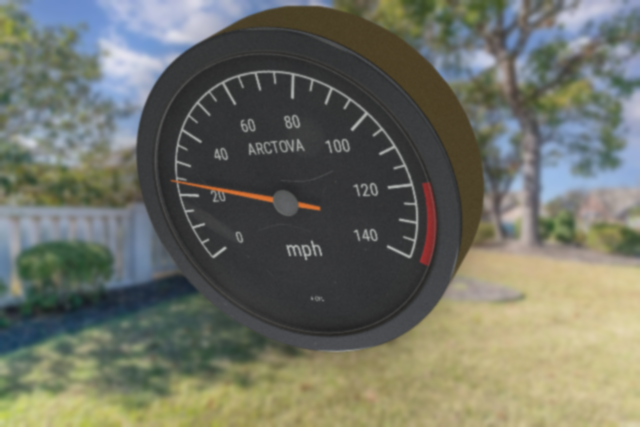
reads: 25
